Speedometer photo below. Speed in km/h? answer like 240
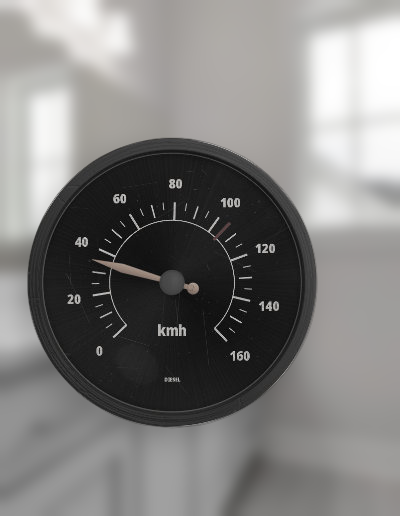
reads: 35
